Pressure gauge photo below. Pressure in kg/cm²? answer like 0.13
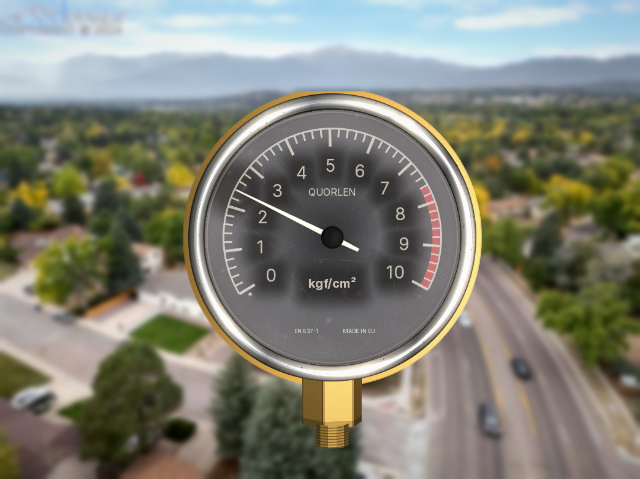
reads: 2.4
